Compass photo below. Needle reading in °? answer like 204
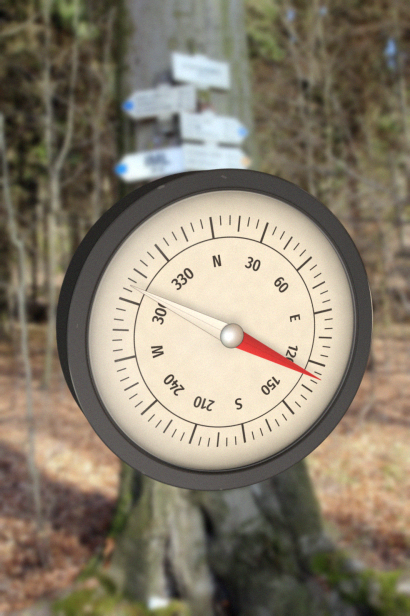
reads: 127.5
